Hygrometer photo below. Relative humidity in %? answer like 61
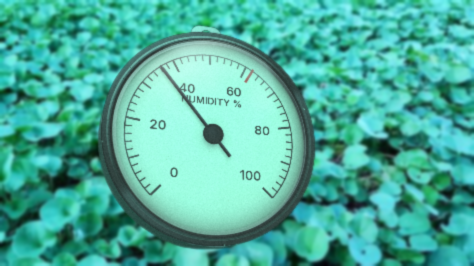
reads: 36
